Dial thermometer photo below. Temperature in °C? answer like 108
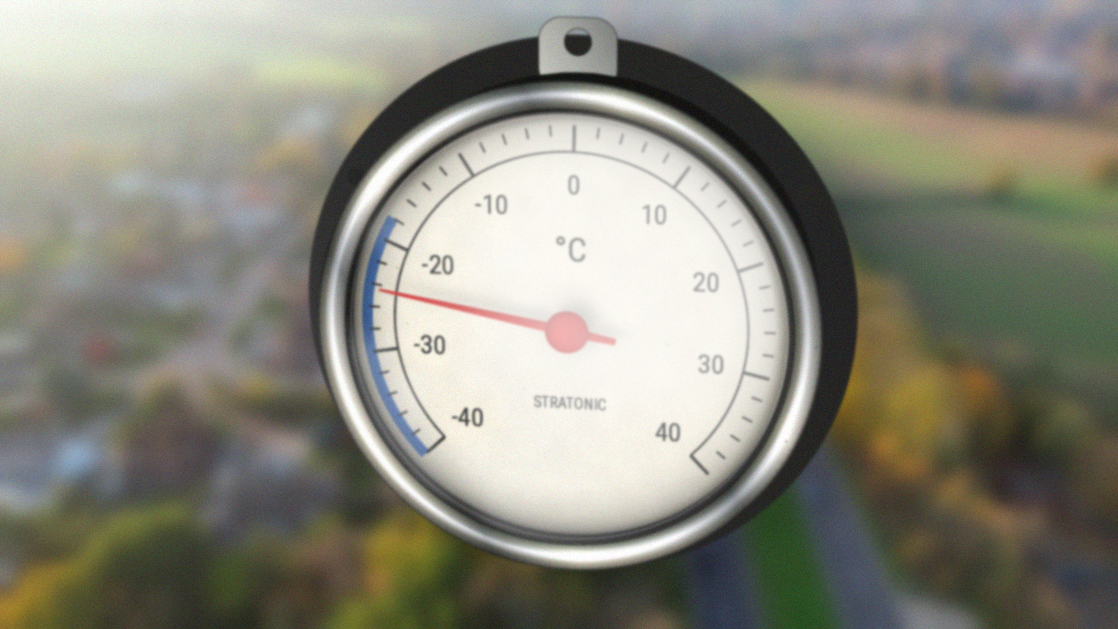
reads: -24
